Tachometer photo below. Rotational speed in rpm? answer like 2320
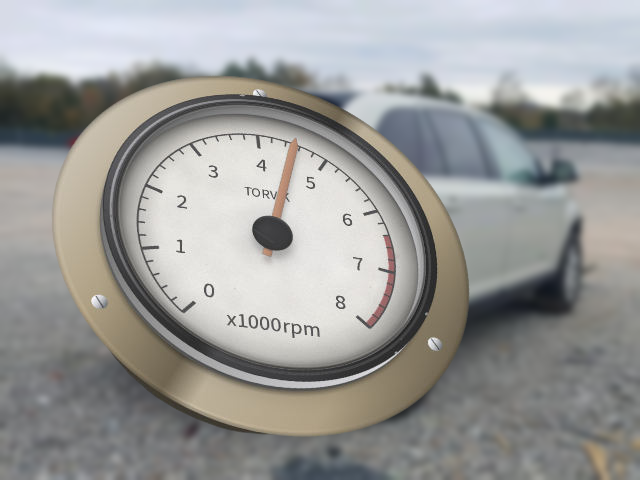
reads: 4500
